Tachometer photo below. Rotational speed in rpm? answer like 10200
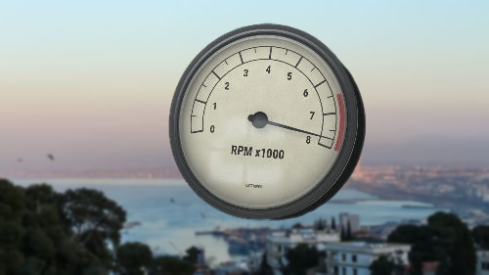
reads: 7750
